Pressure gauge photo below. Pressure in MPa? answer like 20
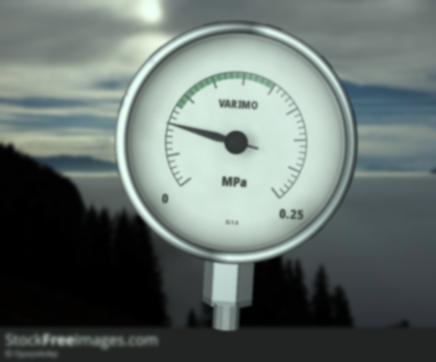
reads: 0.05
